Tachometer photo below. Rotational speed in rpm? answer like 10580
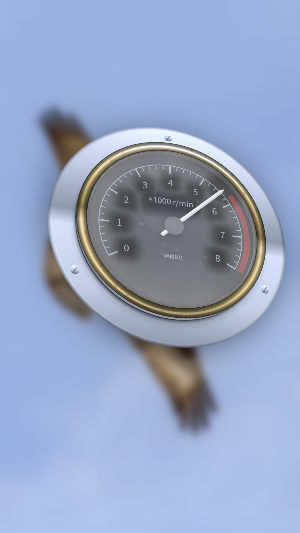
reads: 5600
